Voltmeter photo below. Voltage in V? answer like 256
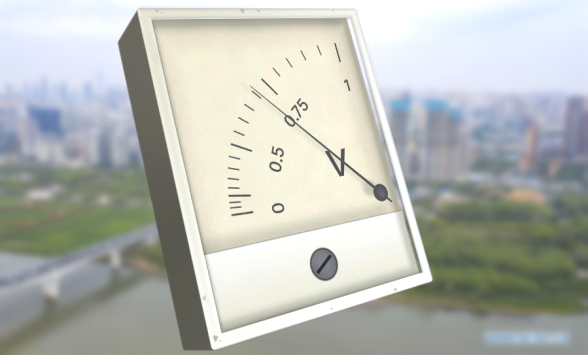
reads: 0.7
